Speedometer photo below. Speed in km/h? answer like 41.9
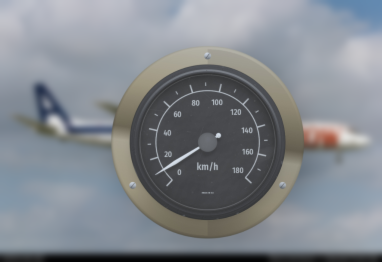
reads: 10
